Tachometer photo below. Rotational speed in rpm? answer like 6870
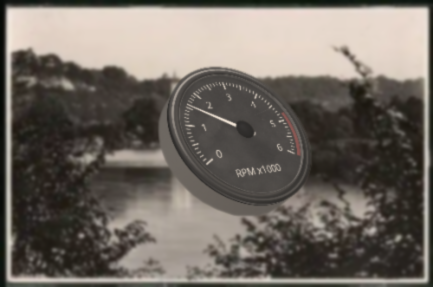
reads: 1500
